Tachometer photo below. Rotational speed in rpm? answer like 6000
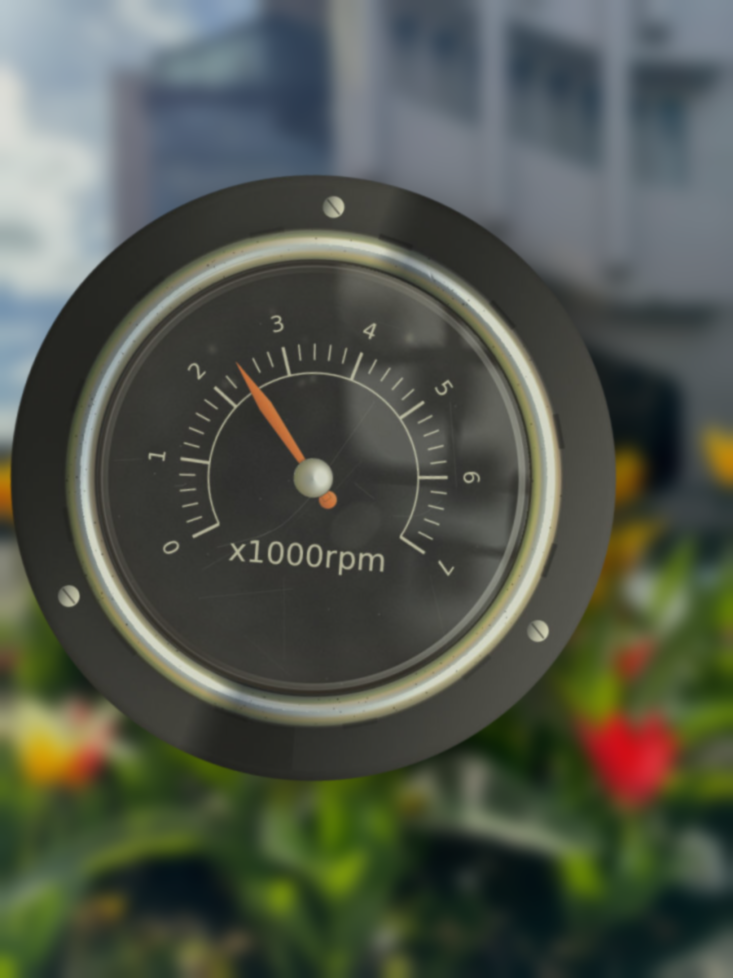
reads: 2400
